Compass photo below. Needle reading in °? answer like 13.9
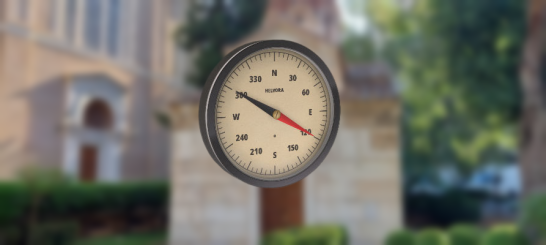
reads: 120
